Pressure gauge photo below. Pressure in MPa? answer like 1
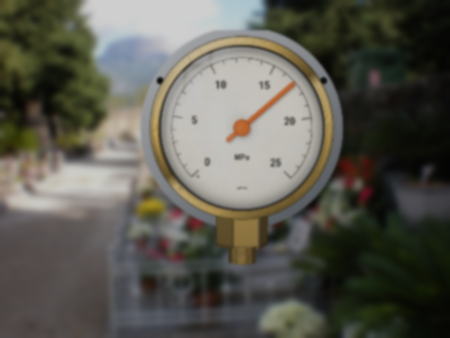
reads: 17
